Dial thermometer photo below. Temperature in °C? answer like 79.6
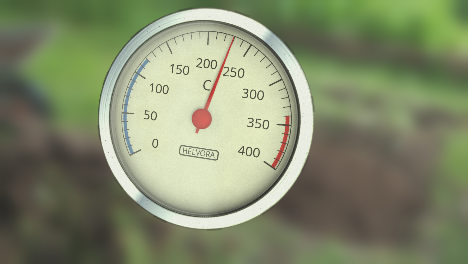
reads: 230
